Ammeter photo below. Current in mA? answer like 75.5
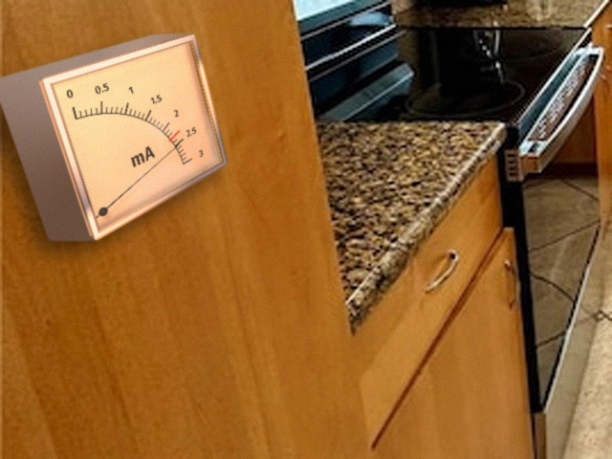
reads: 2.5
